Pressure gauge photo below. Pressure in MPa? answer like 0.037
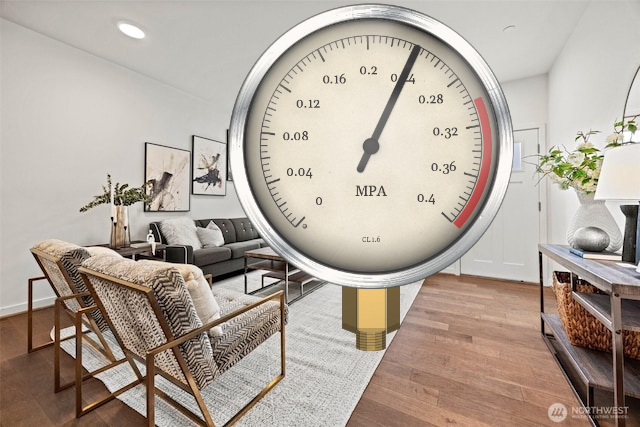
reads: 0.24
